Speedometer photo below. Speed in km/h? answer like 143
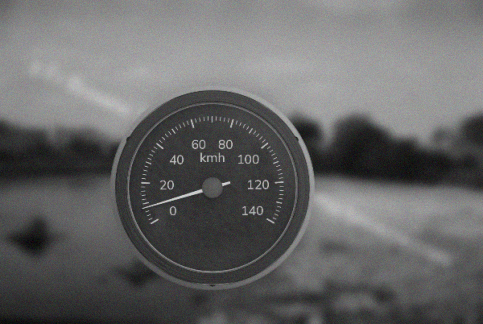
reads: 8
